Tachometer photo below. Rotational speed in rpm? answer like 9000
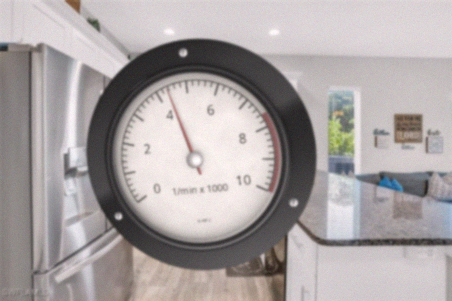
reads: 4400
